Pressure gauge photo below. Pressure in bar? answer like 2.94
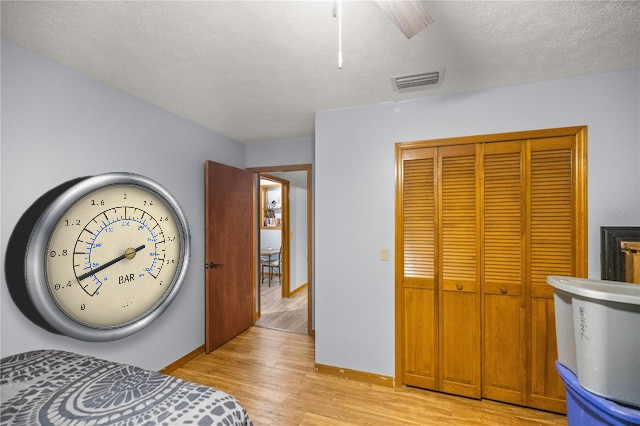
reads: 0.4
